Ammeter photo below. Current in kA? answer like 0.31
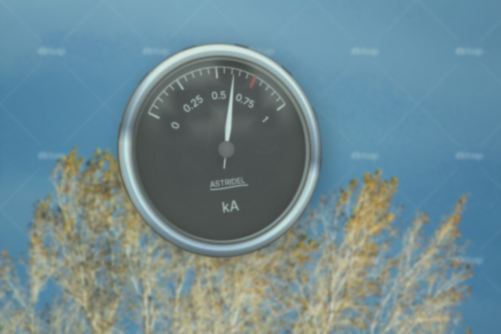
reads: 0.6
